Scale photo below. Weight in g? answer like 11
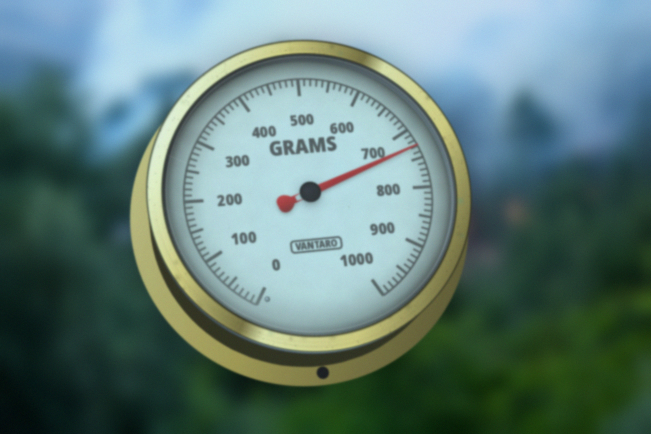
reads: 730
